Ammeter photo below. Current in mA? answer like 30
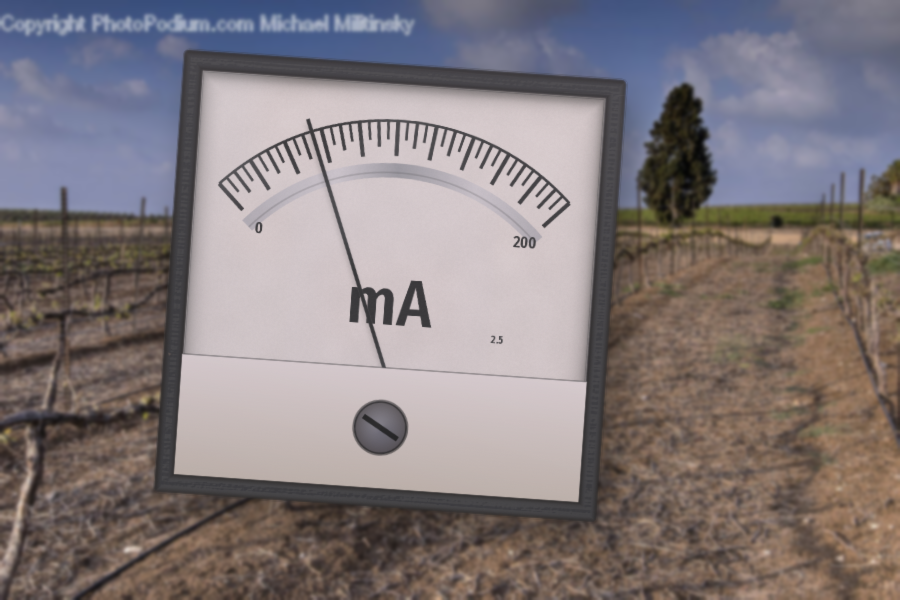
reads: 55
